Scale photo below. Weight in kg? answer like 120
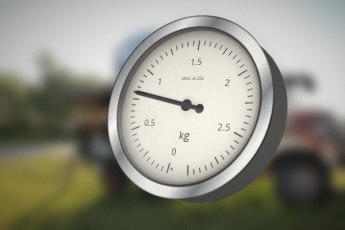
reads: 0.8
